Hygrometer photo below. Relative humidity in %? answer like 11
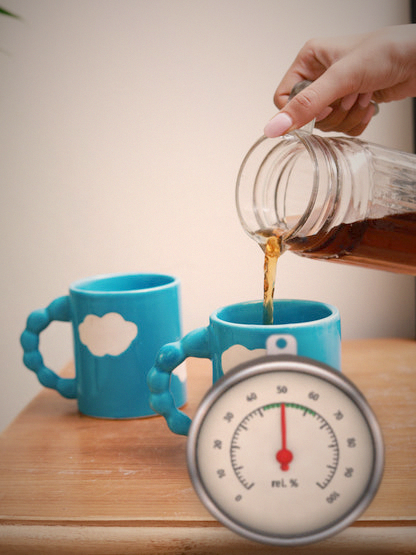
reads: 50
